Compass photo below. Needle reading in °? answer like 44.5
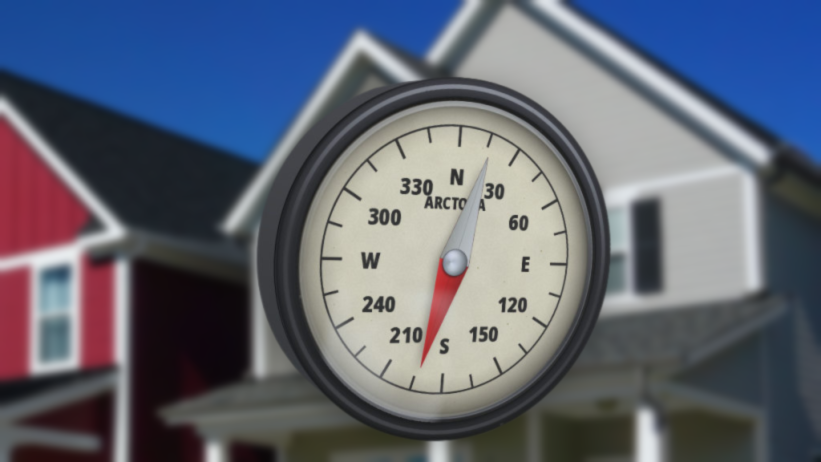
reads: 195
